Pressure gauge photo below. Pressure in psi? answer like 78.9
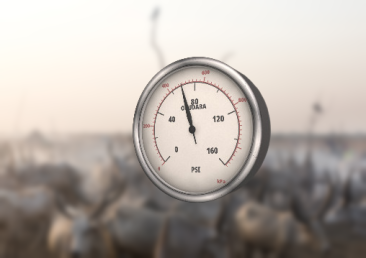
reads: 70
